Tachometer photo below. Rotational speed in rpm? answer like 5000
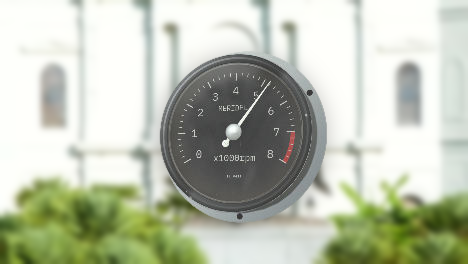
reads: 5200
